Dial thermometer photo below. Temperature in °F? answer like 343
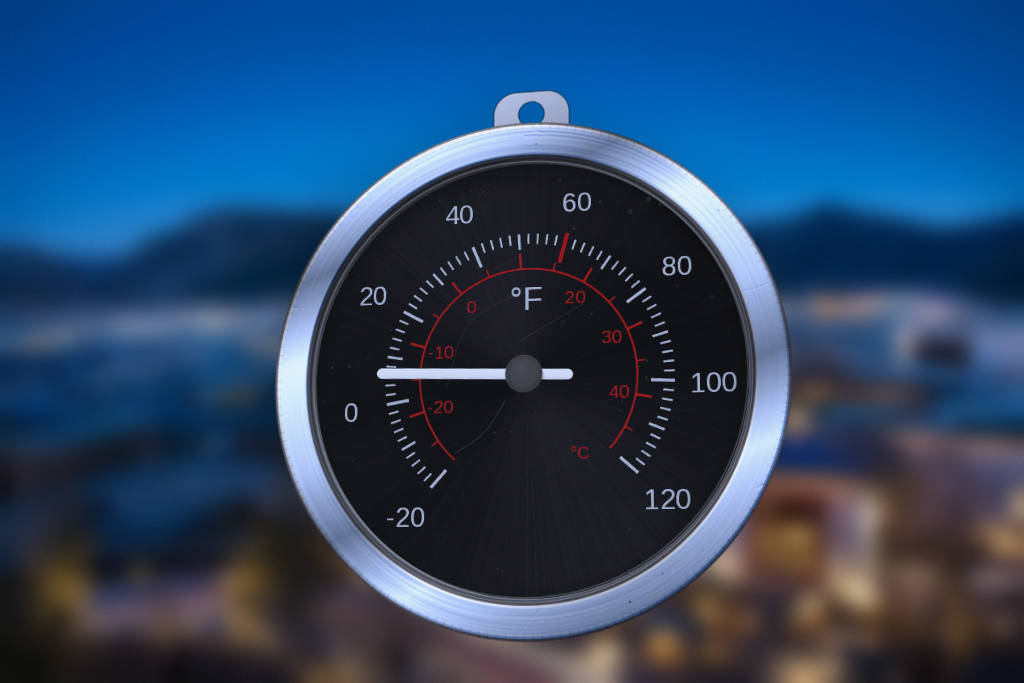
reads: 6
